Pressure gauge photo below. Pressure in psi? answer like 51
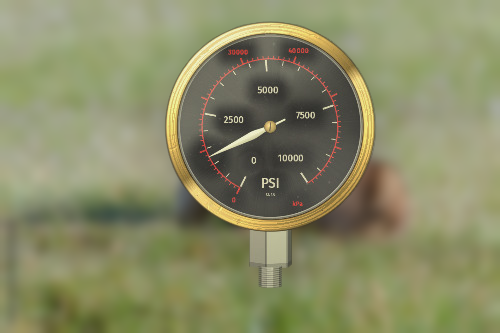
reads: 1250
